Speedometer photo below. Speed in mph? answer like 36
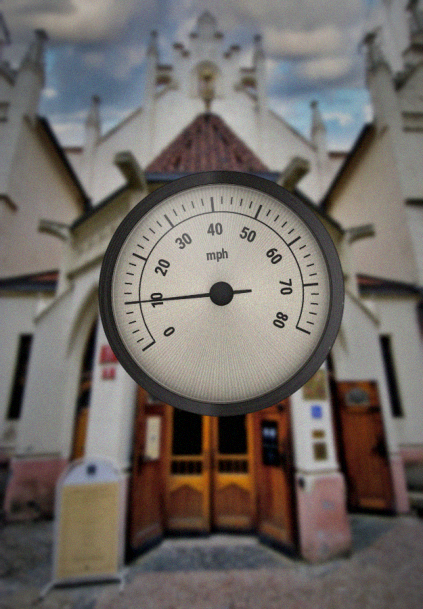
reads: 10
